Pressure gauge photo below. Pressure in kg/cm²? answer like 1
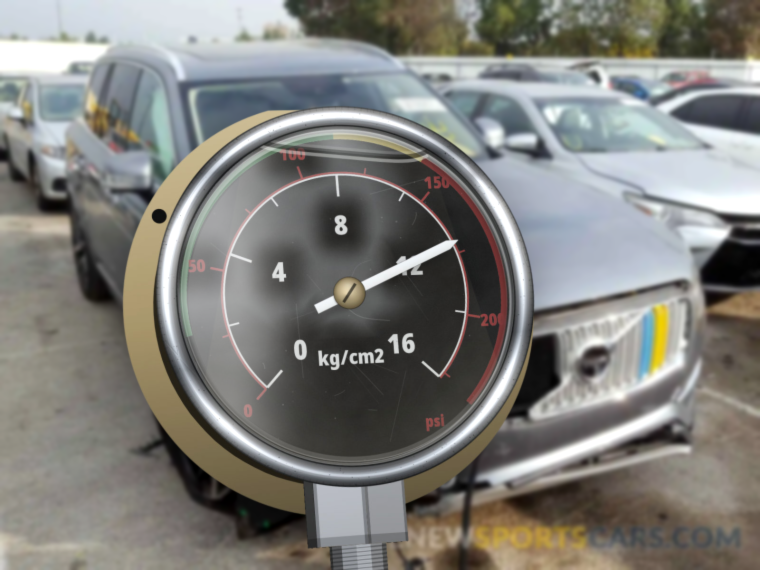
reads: 12
